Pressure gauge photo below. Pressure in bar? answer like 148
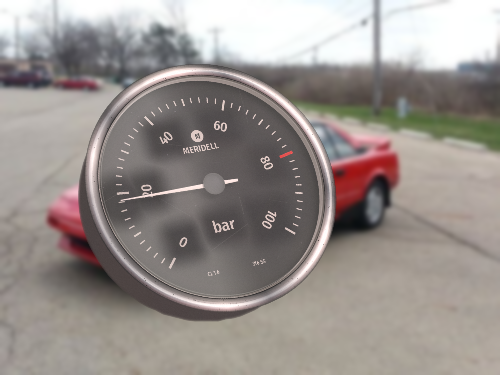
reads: 18
